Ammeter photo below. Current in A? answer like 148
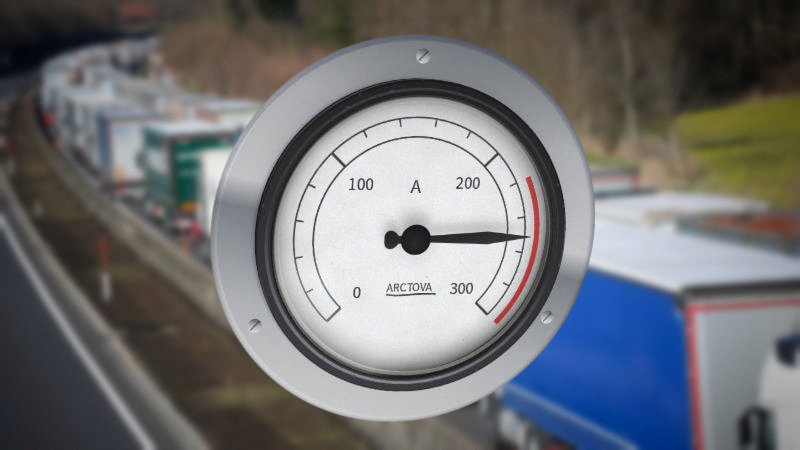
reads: 250
